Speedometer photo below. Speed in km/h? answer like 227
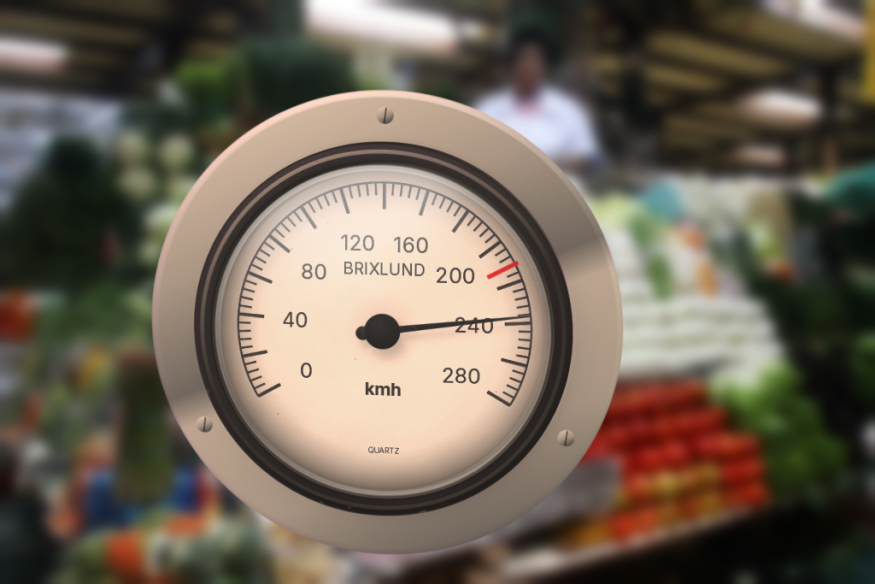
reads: 236
